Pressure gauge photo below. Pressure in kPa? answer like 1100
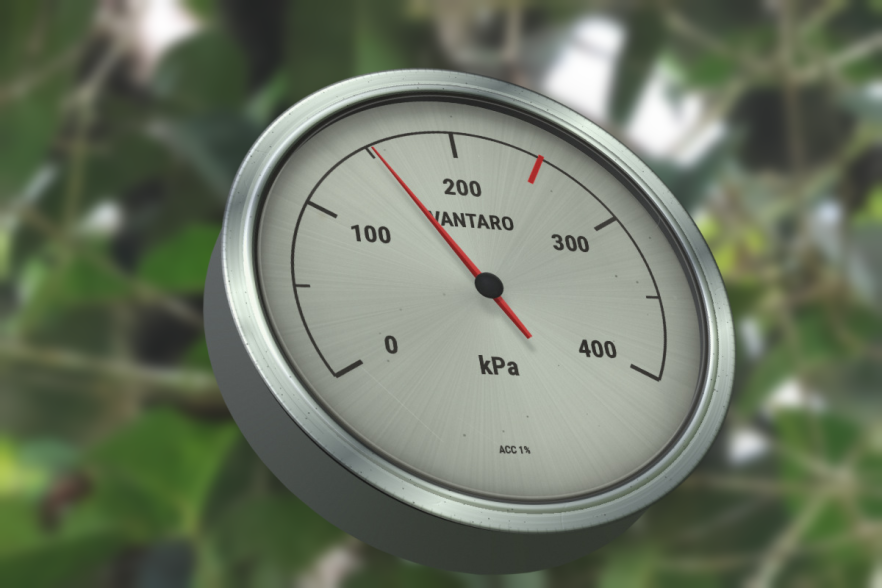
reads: 150
